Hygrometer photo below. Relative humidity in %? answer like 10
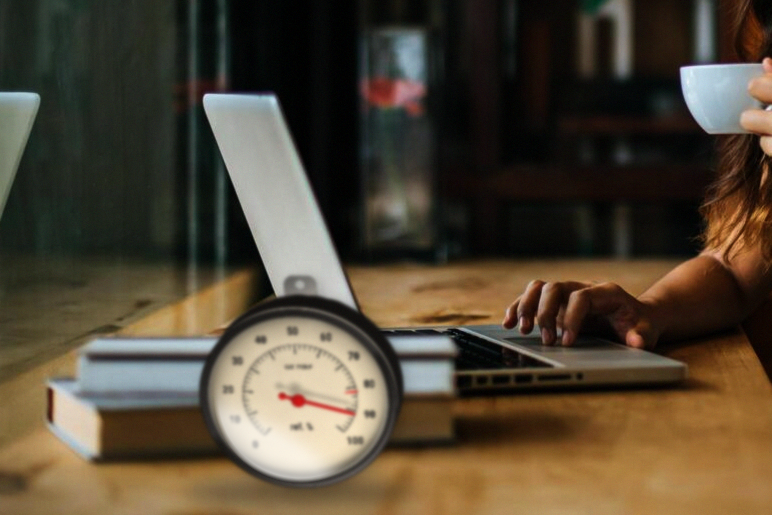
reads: 90
